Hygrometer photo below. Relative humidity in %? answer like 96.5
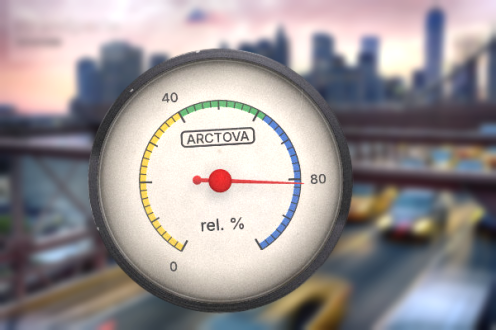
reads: 81
